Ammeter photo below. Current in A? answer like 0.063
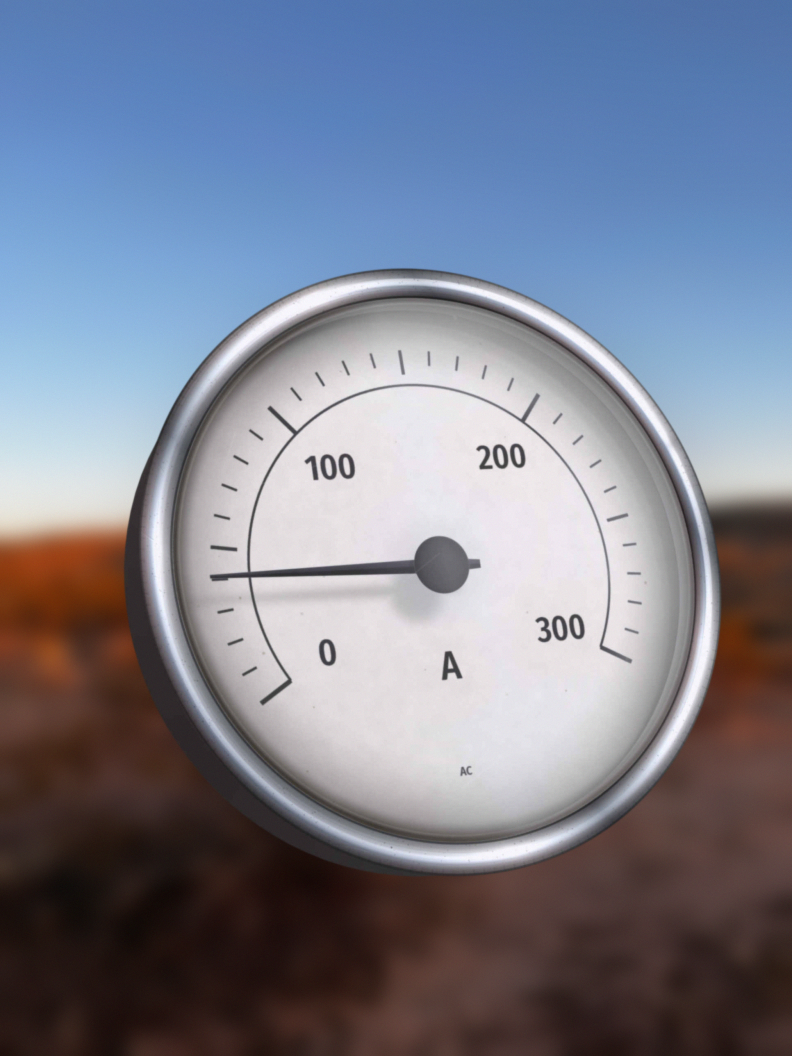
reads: 40
